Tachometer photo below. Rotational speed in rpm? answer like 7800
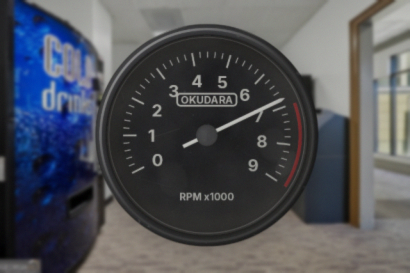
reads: 6800
